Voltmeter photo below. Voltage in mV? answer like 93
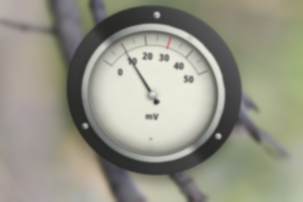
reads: 10
